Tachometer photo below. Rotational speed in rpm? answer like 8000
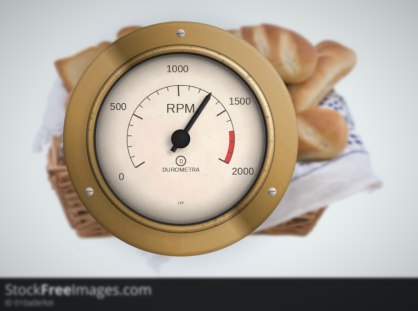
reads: 1300
